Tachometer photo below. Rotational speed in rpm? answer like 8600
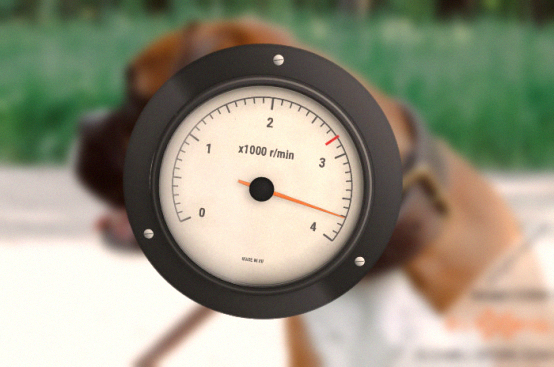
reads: 3700
